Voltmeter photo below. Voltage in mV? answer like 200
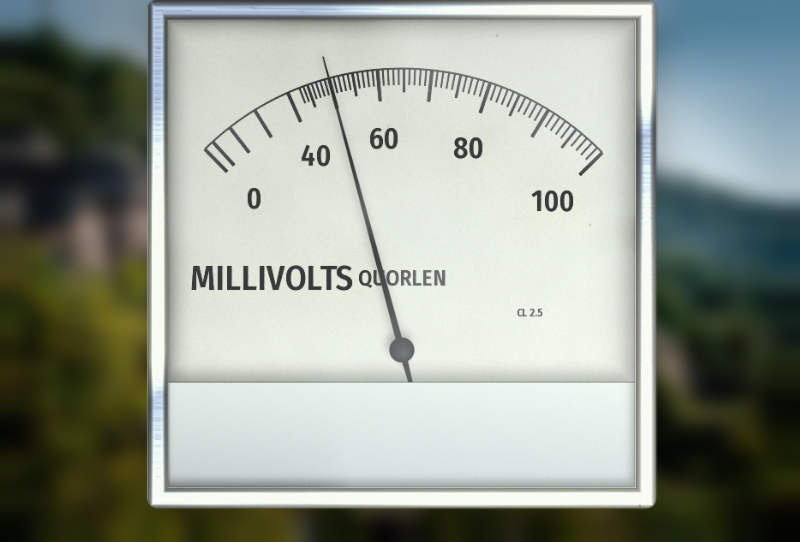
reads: 50
